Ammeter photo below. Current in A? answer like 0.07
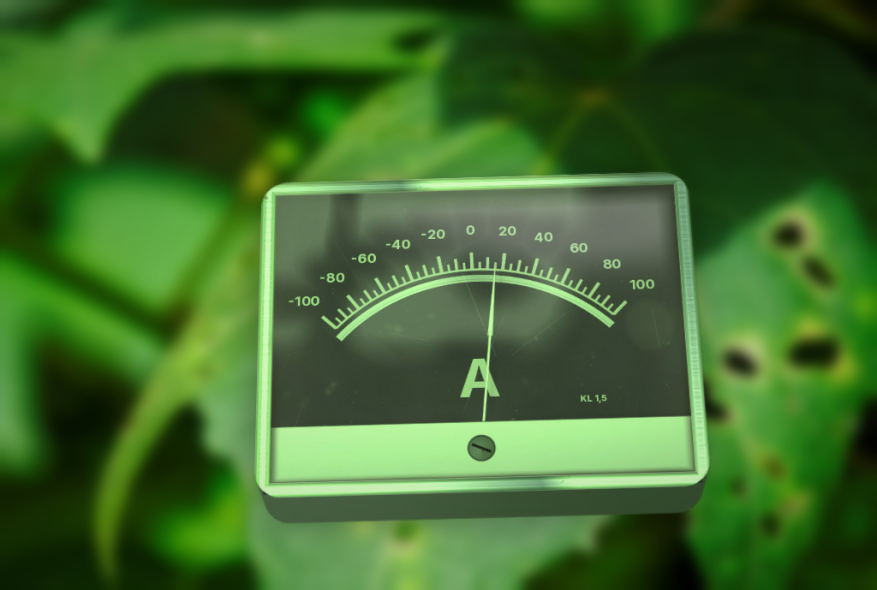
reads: 15
